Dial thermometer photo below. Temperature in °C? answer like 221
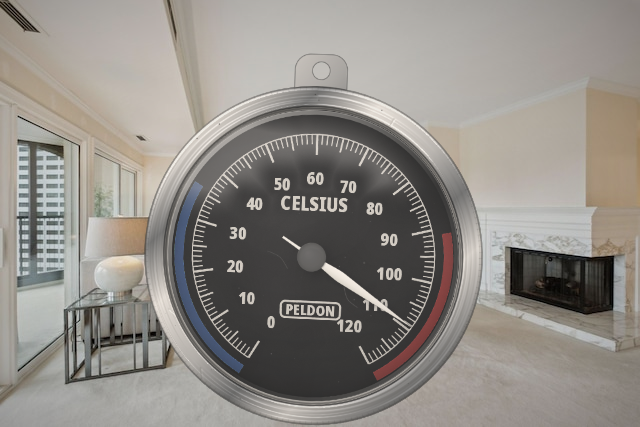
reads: 109
